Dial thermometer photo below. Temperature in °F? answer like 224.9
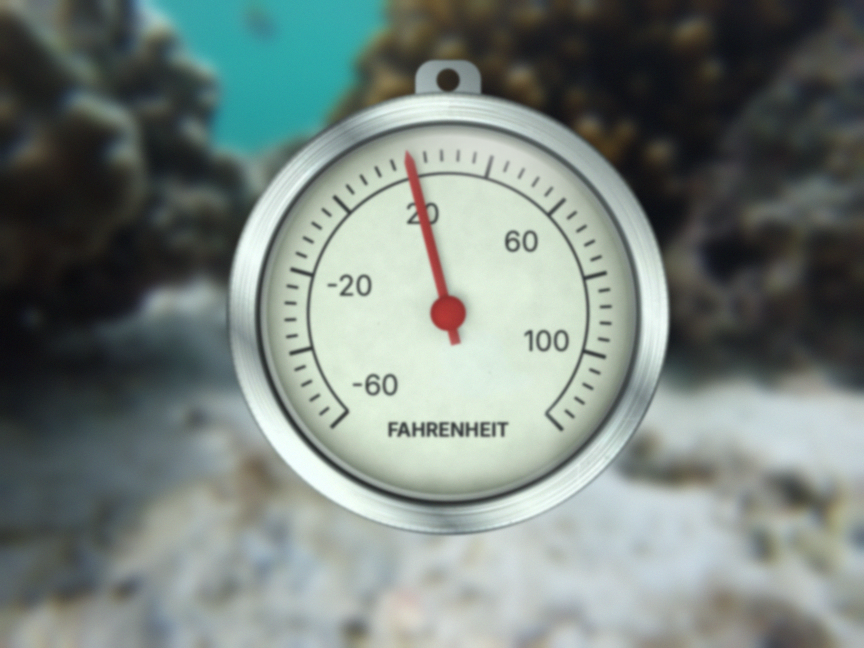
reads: 20
